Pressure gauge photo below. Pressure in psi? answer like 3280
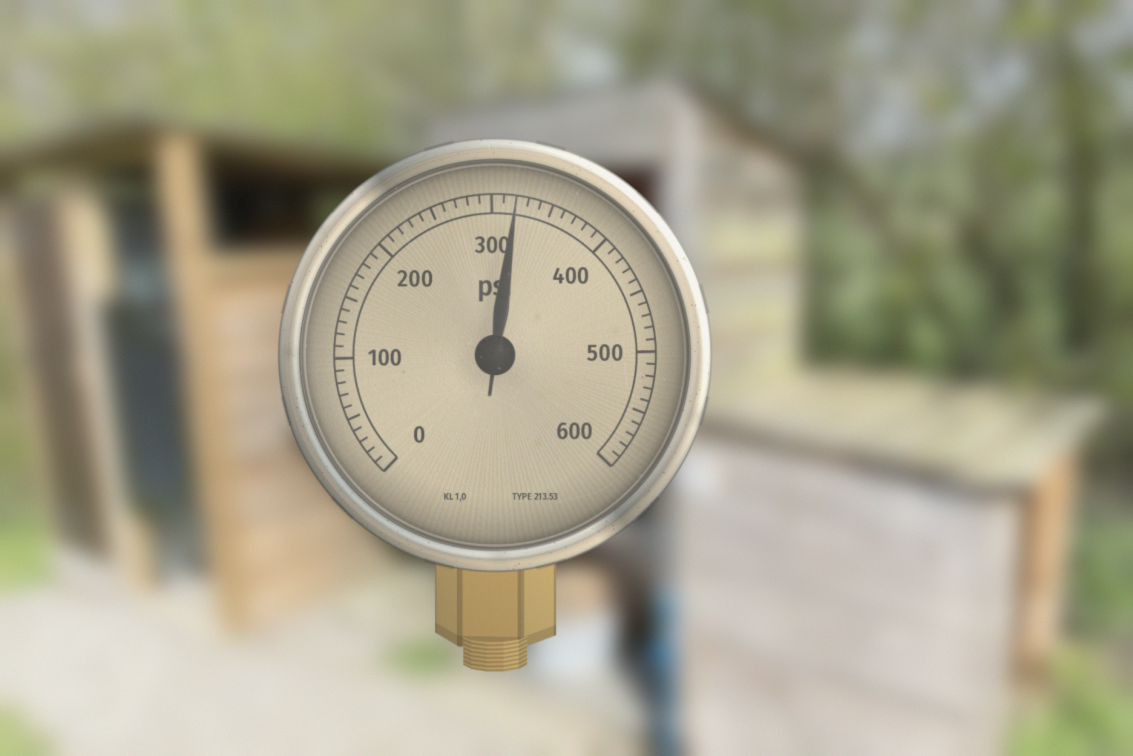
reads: 320
